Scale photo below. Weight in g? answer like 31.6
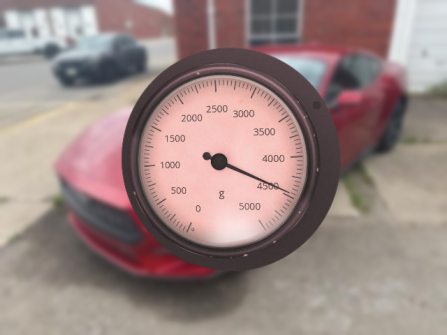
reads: 4450
